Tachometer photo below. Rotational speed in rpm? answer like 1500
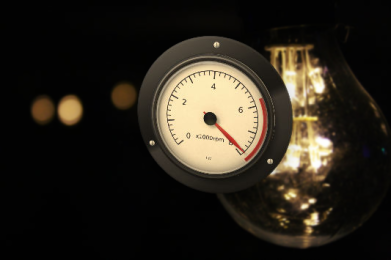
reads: 7800
